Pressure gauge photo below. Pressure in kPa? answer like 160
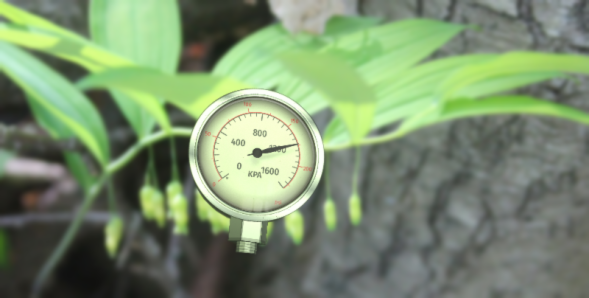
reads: 1200
